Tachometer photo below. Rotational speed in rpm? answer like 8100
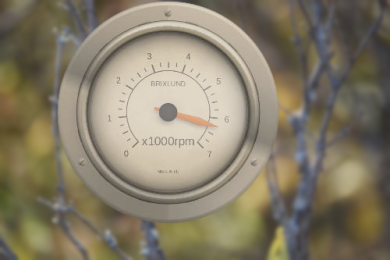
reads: 6250
